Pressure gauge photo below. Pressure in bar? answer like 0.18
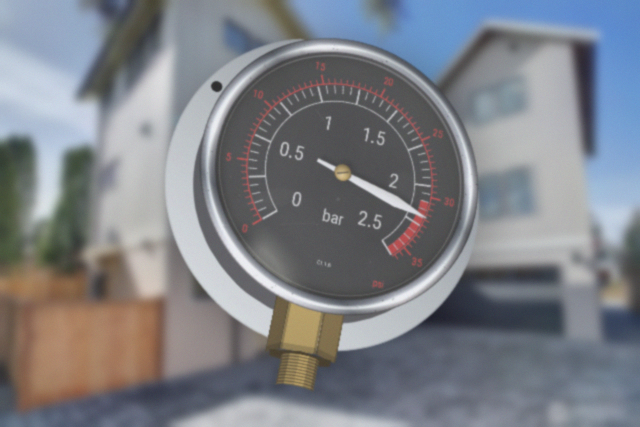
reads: 2.2
